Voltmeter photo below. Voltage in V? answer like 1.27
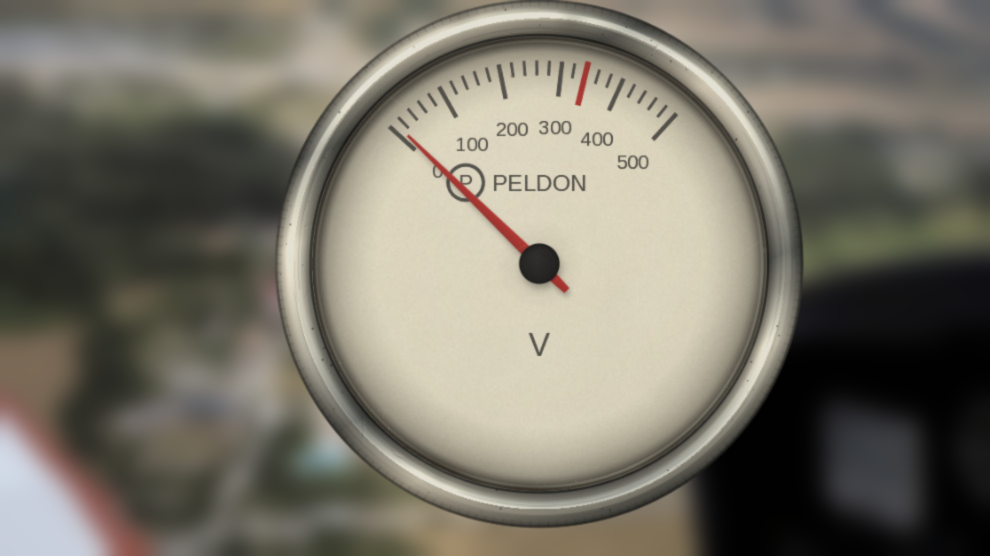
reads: 10
